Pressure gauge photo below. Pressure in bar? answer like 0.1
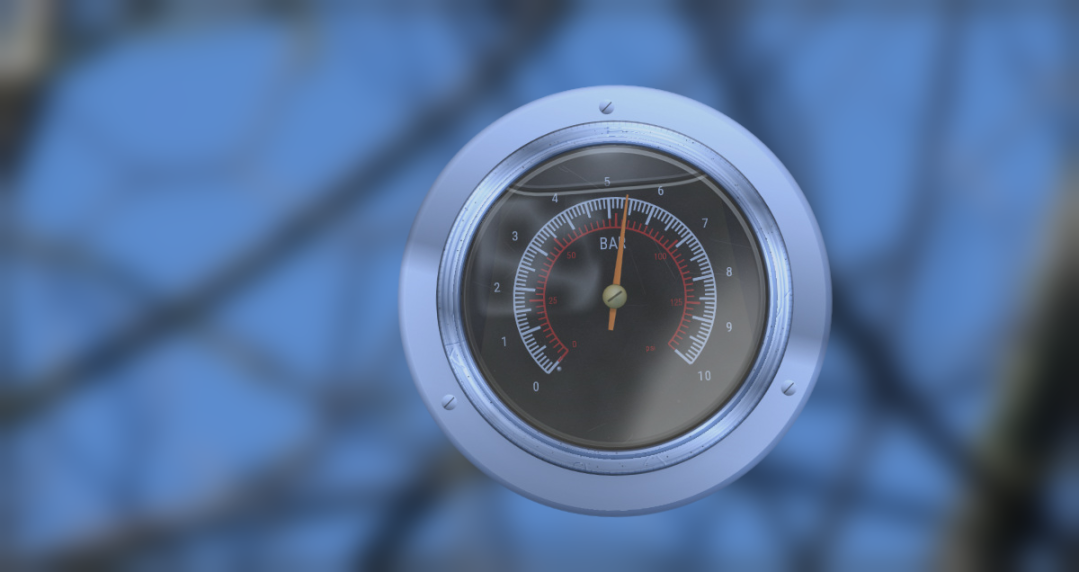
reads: 5.4
